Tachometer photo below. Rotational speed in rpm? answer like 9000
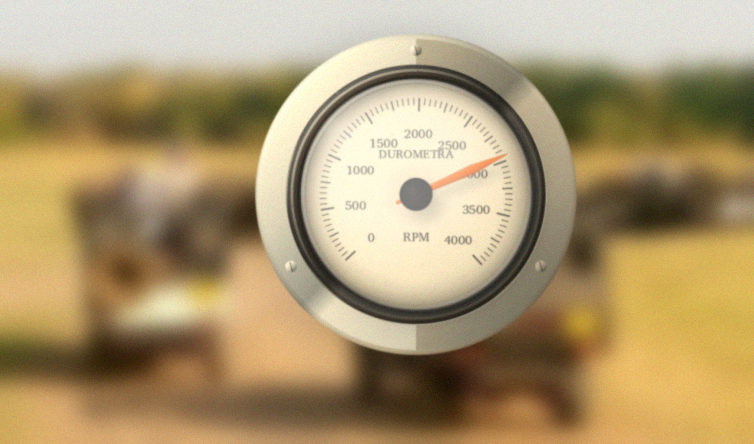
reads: 2950
